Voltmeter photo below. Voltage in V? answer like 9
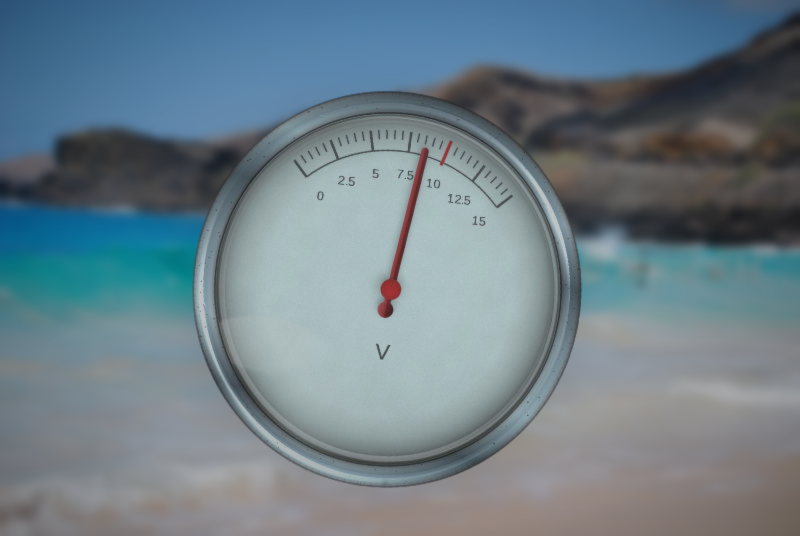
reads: 8.5
